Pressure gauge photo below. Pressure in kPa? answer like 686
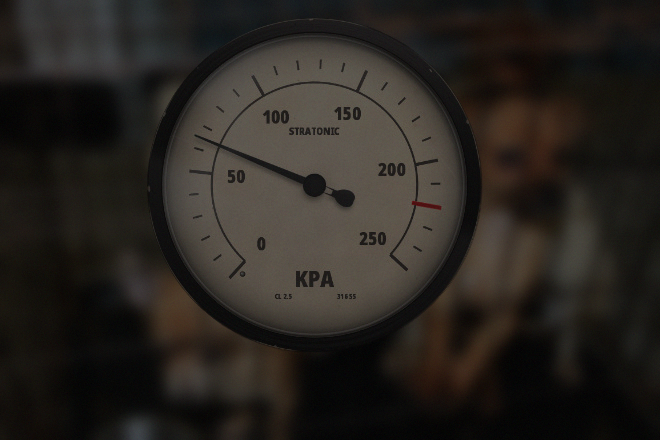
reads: 65
